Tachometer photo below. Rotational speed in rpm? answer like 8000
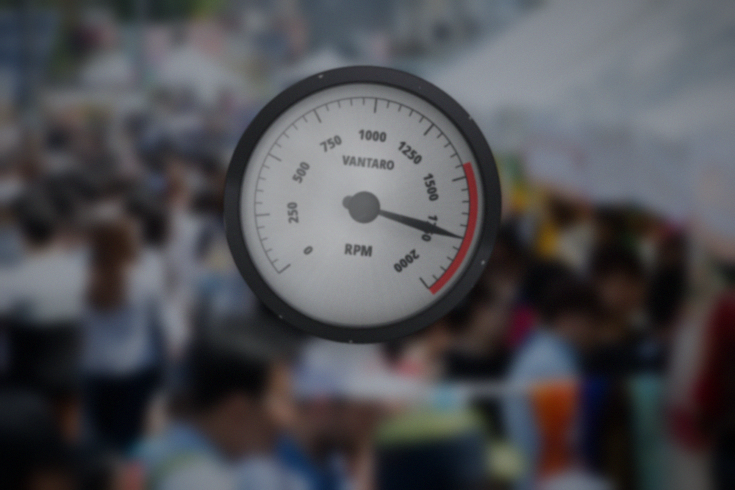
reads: 1750
